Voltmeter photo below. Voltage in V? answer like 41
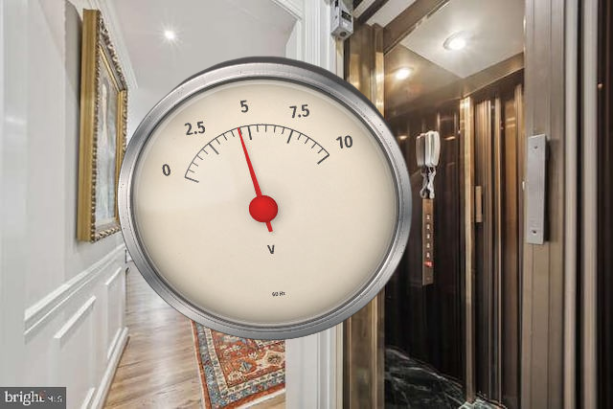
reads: 4.5
